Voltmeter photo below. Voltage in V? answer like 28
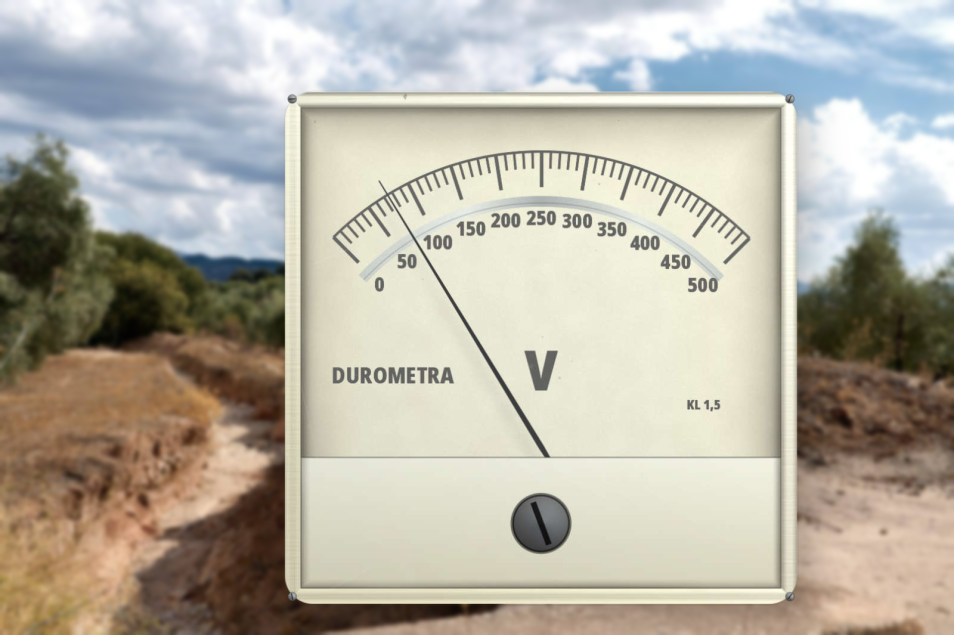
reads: 75
